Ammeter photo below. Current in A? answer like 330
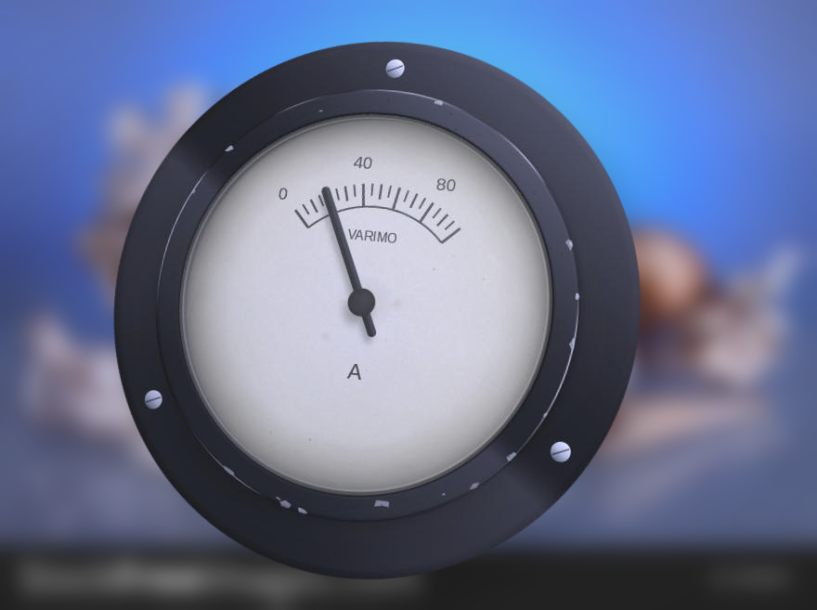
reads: 20
